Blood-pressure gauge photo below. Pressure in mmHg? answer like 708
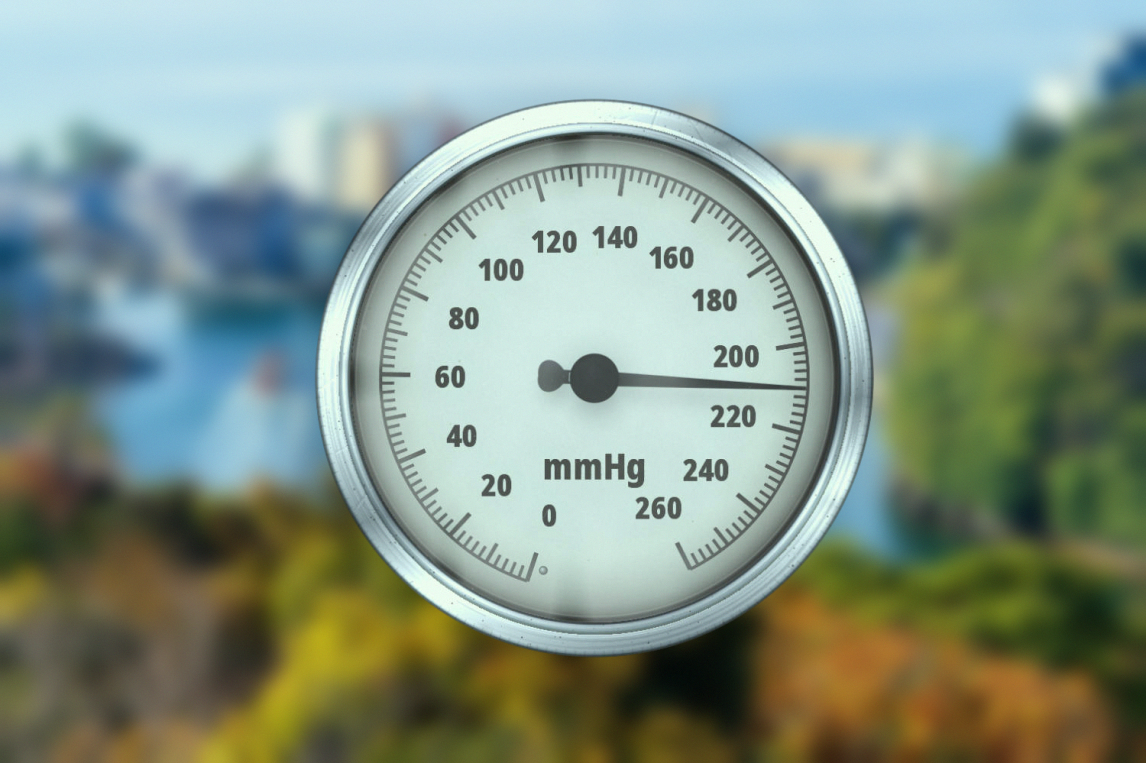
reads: 210
